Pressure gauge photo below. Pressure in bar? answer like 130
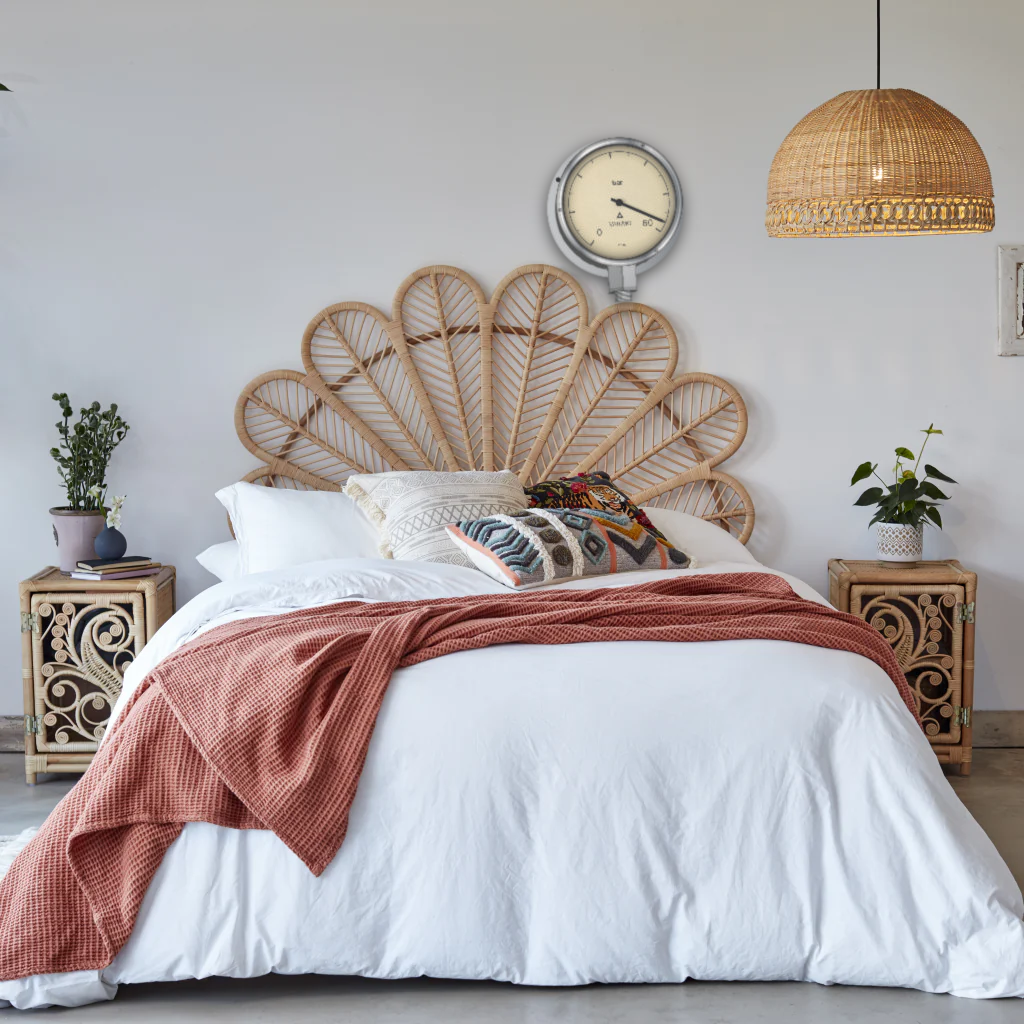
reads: 57.5
